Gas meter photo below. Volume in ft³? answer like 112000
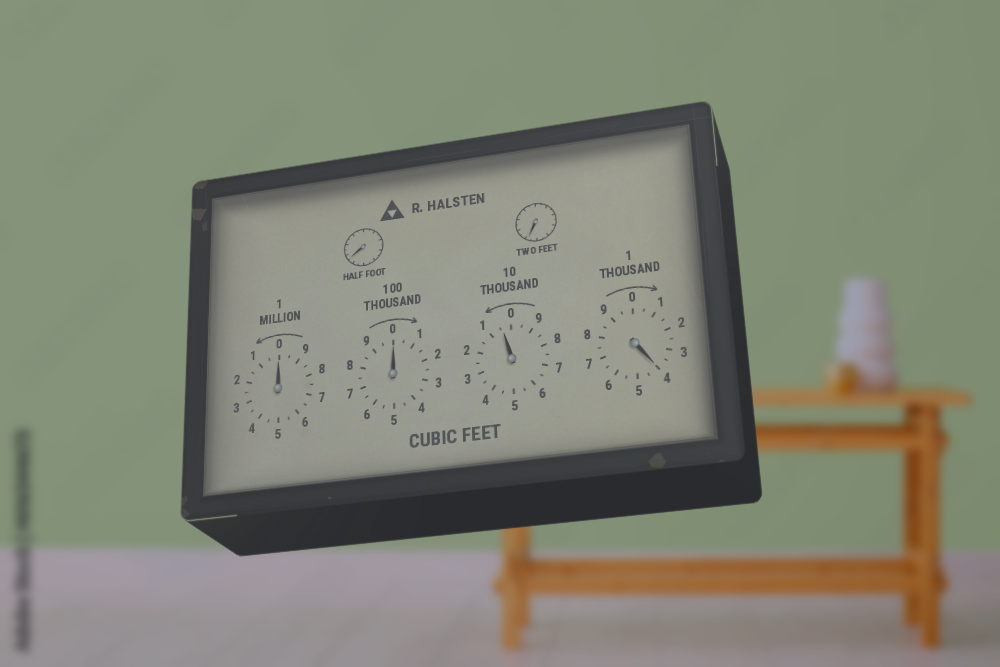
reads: 400
